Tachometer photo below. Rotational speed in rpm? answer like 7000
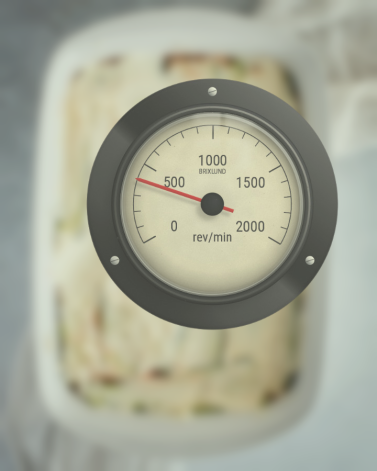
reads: 400
